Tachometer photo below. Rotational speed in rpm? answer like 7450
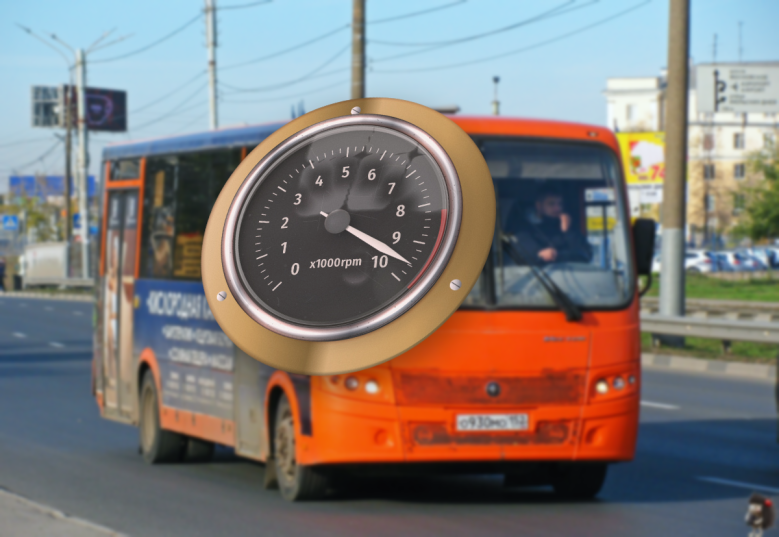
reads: 9600
